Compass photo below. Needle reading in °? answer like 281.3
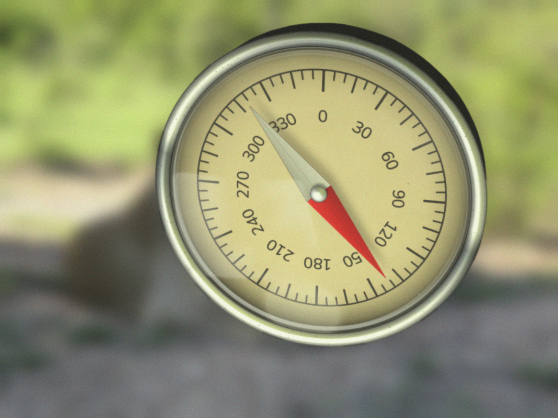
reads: 140
